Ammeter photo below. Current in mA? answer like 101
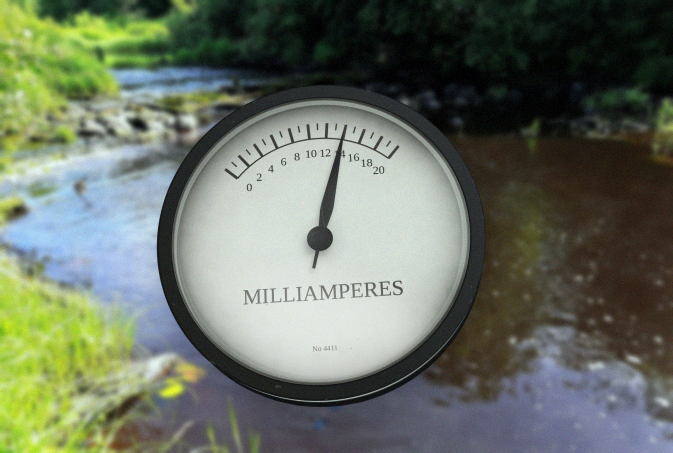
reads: 14
